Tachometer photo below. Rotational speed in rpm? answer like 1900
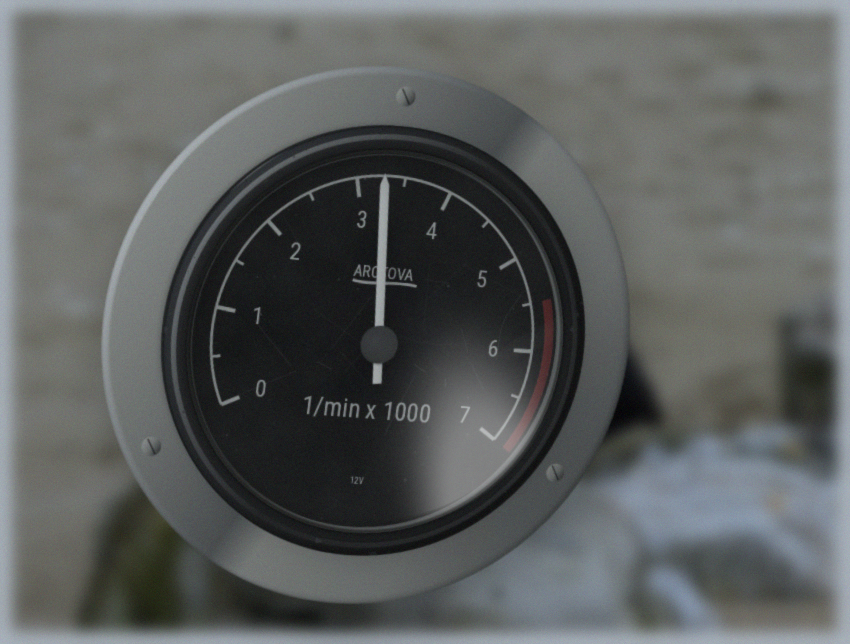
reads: 3250
